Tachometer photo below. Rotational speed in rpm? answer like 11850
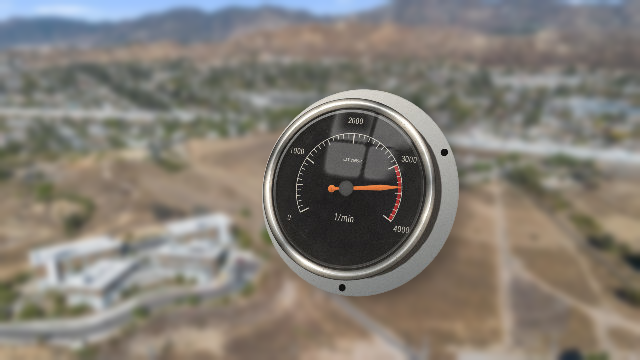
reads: 3400
